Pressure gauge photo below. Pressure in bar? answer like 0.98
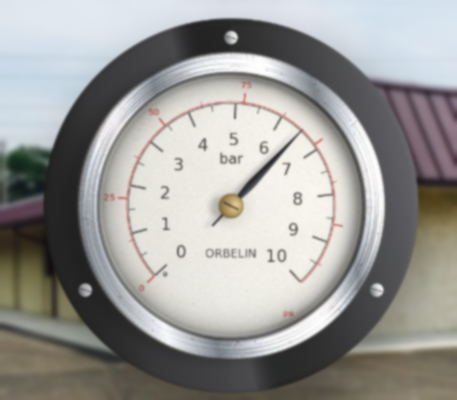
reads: 6.5
